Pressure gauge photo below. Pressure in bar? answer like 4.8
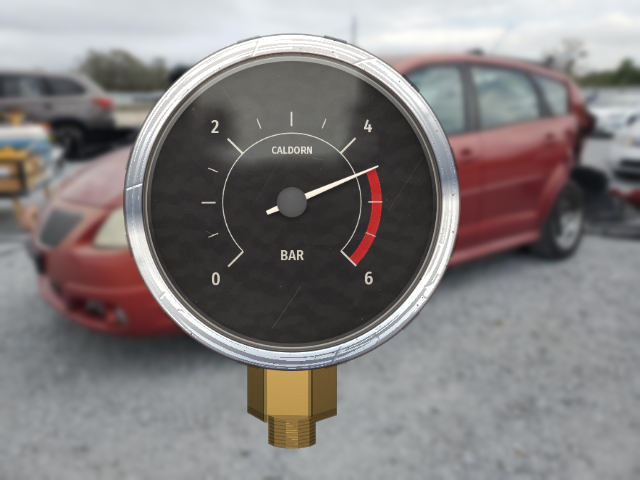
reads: 4.5
